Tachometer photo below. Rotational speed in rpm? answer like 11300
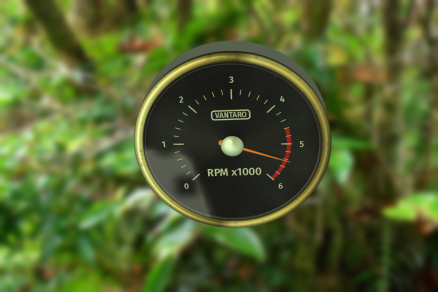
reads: 5400
